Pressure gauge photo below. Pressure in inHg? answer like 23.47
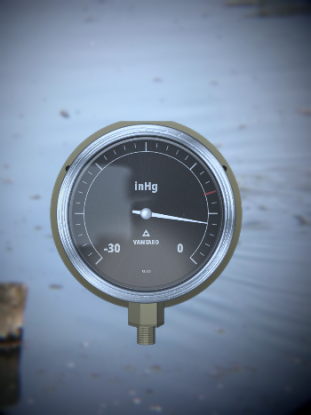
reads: -4
